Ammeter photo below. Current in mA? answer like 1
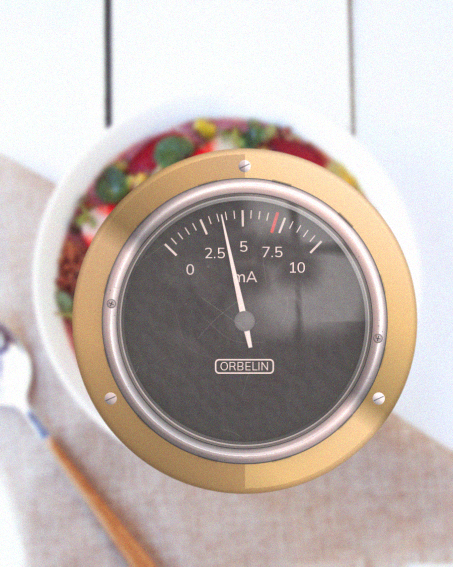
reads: 3.75
